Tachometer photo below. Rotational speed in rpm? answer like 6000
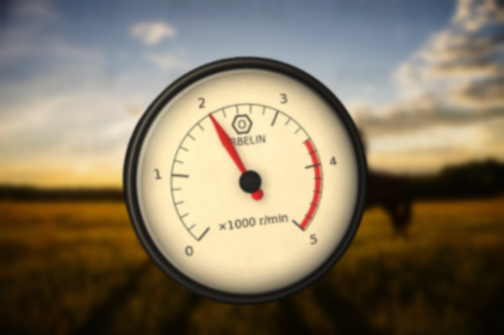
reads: 2000
